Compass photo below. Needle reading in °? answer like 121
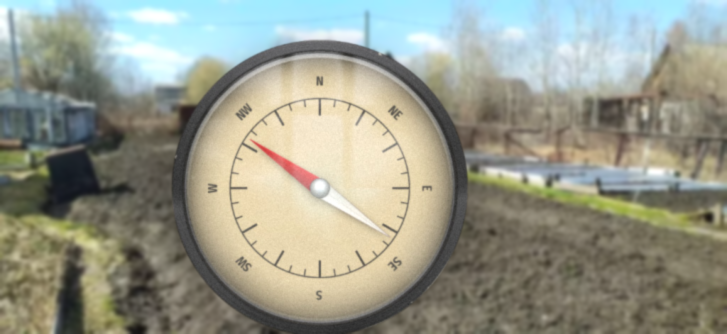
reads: 305
